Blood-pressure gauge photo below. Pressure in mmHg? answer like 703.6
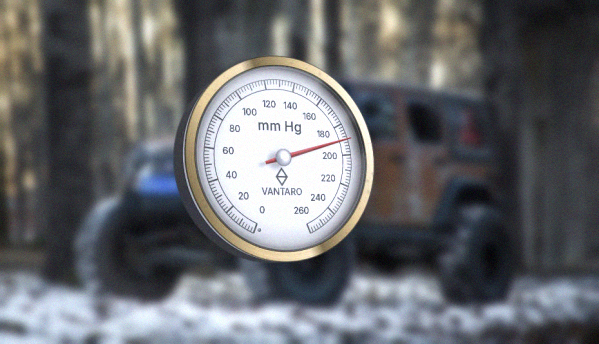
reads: 190
